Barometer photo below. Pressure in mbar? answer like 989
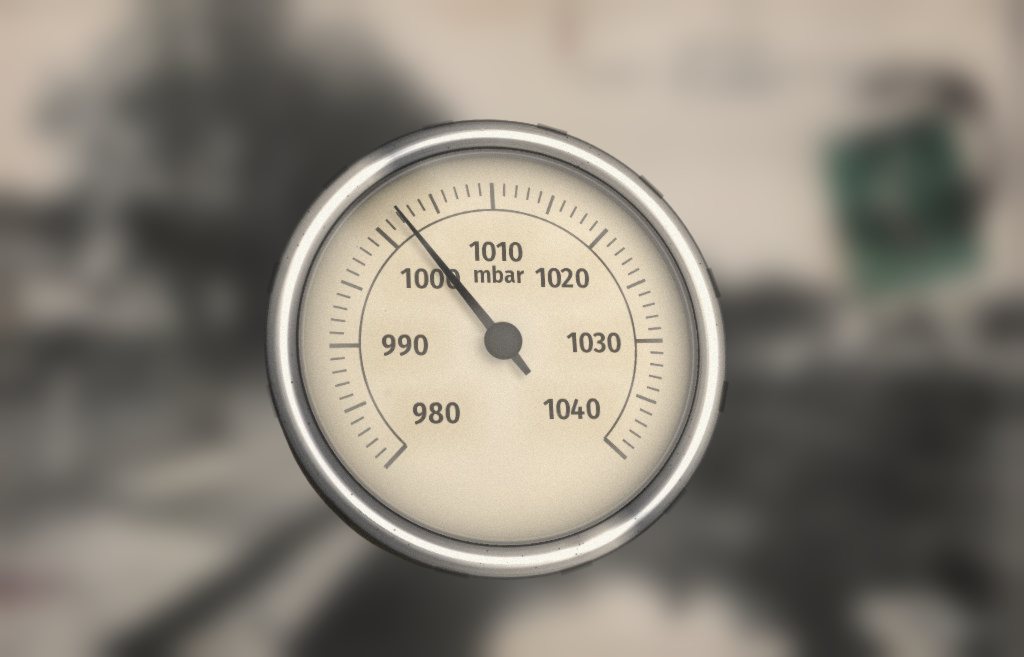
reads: 1002
